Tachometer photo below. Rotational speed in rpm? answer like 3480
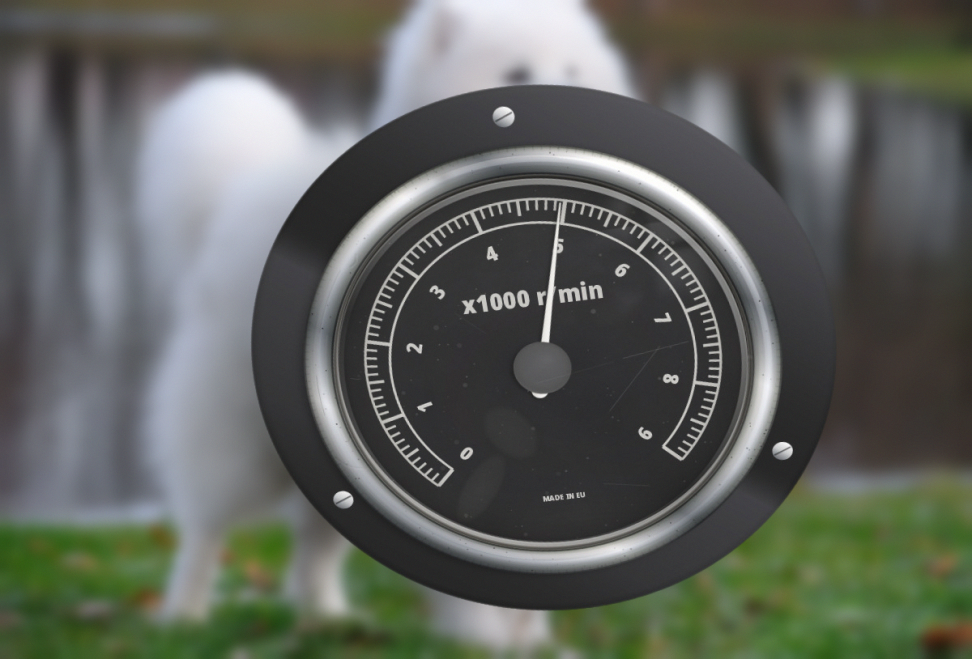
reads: 4950
